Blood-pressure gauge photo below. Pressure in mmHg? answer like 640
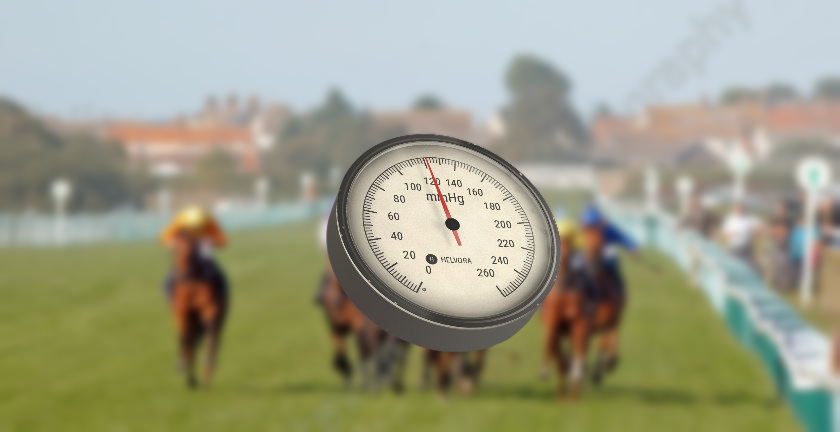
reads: 120
